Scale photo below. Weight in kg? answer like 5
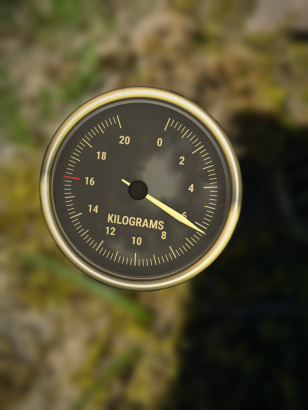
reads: 6.2
